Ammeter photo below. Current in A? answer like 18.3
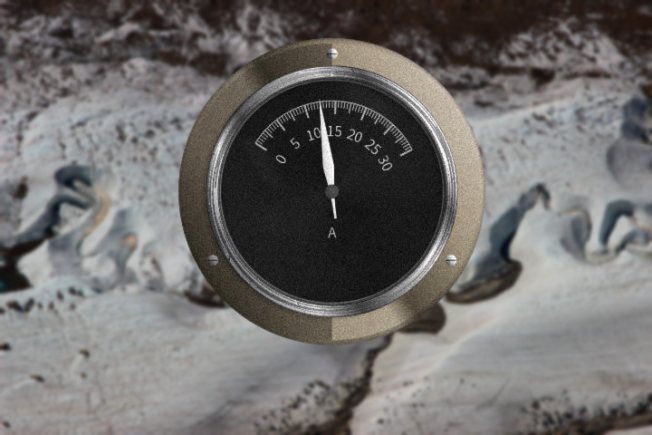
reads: 12.5
